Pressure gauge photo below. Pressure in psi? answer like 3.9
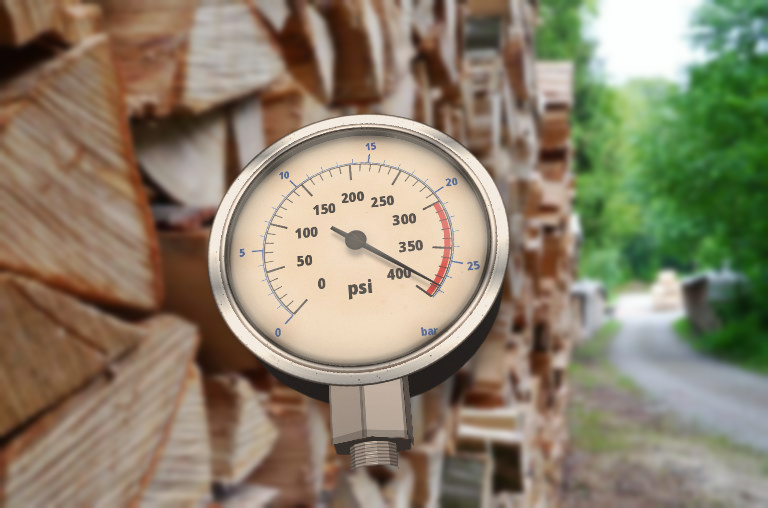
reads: 390
